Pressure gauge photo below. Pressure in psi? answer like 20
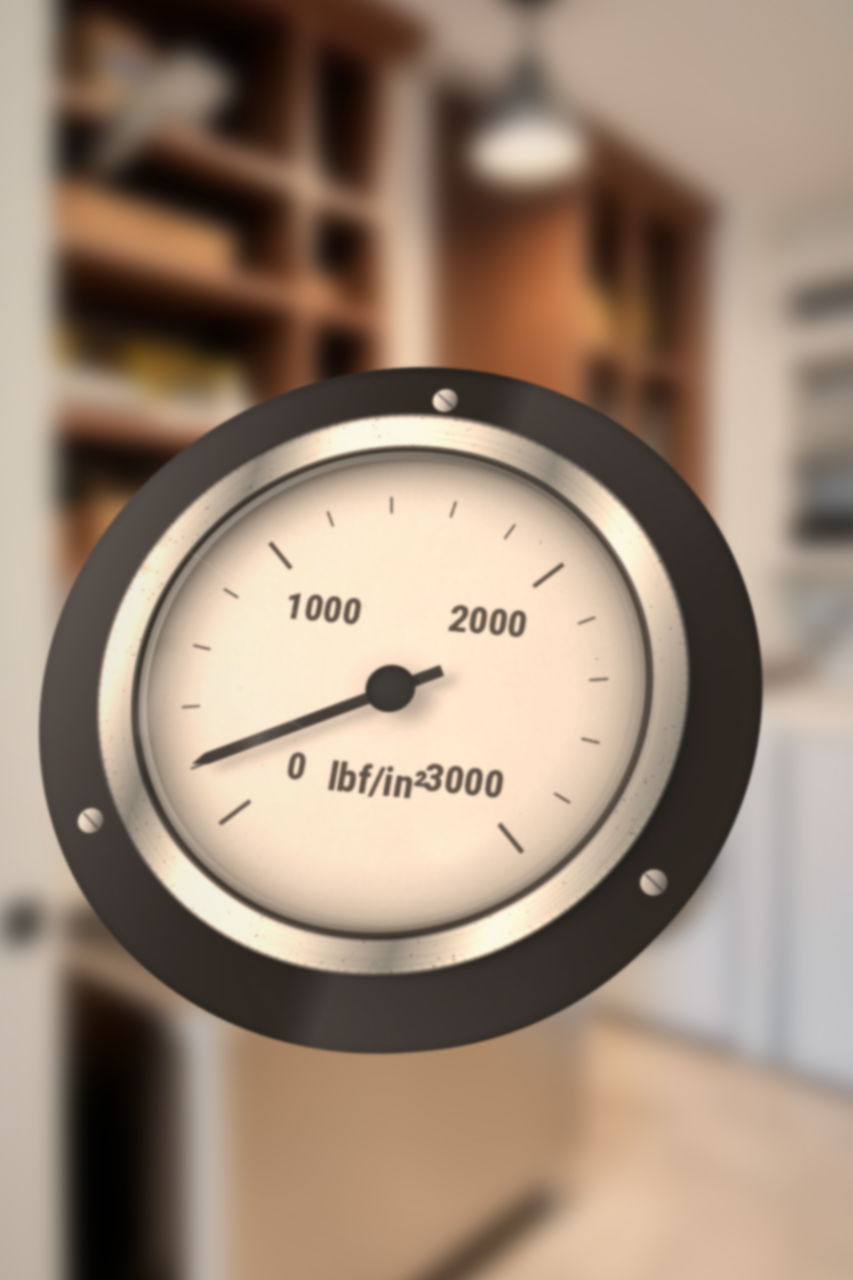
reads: 200
